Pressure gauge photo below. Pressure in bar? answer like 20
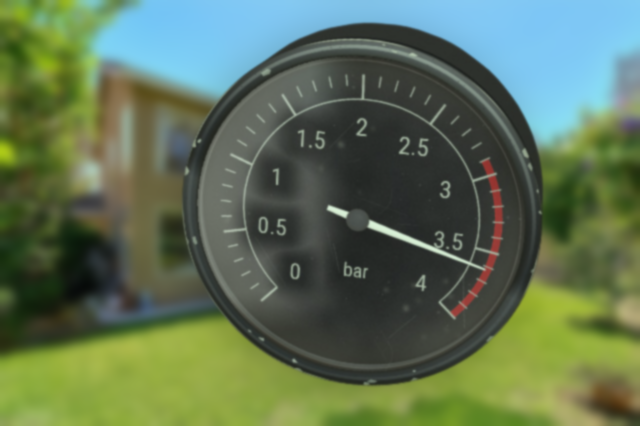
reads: 3.6
